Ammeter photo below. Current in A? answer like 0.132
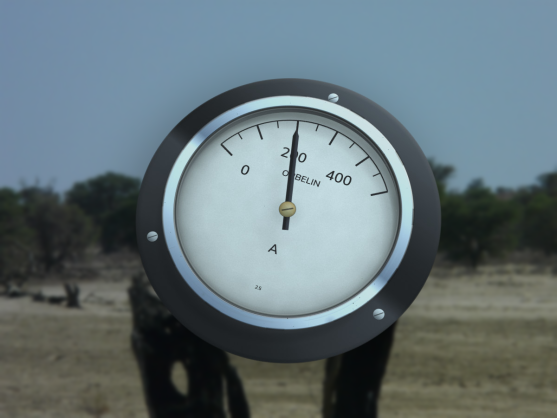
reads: 200
